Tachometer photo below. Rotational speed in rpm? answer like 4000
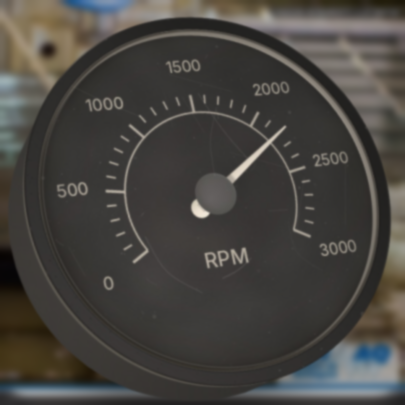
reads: 2200
